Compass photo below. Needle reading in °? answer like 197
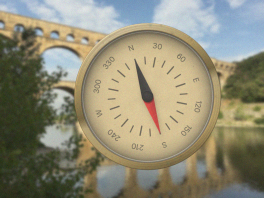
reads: 180
